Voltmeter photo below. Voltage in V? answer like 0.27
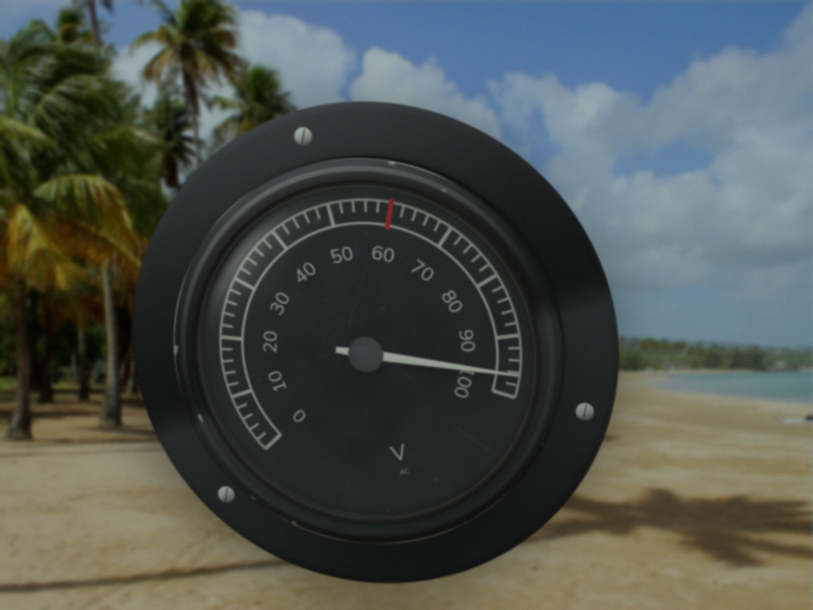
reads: 96
